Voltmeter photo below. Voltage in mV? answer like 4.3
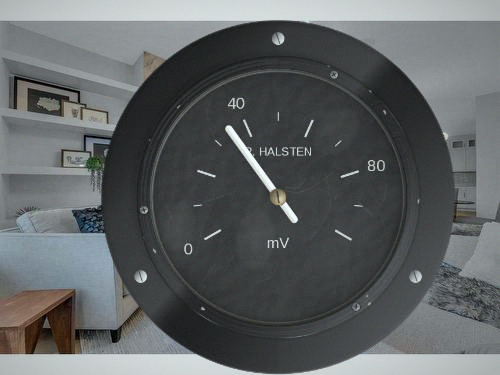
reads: 35
